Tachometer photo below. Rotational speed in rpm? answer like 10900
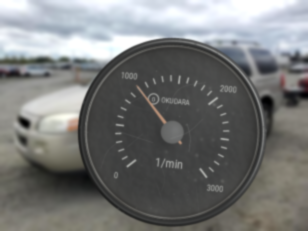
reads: 1000
